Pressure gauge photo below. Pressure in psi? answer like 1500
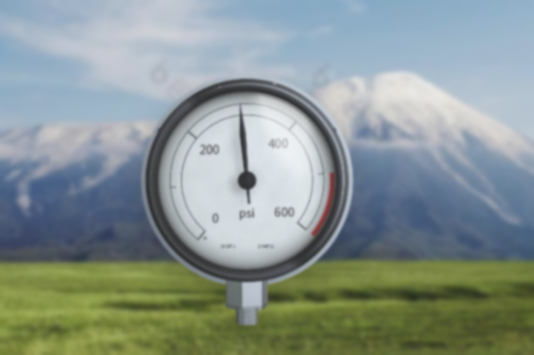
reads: 300
